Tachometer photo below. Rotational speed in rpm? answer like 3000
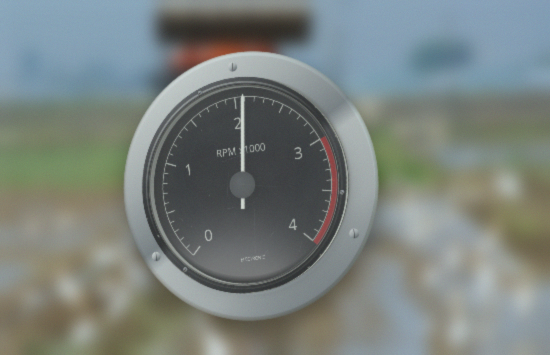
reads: 2100
